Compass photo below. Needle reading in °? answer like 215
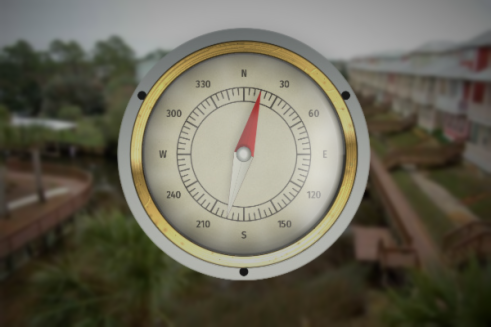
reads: 15
